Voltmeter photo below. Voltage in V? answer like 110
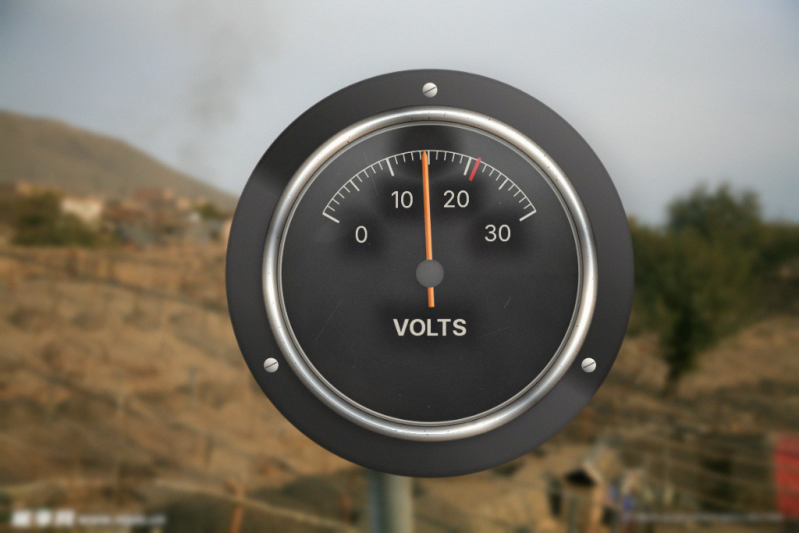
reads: 14.5
